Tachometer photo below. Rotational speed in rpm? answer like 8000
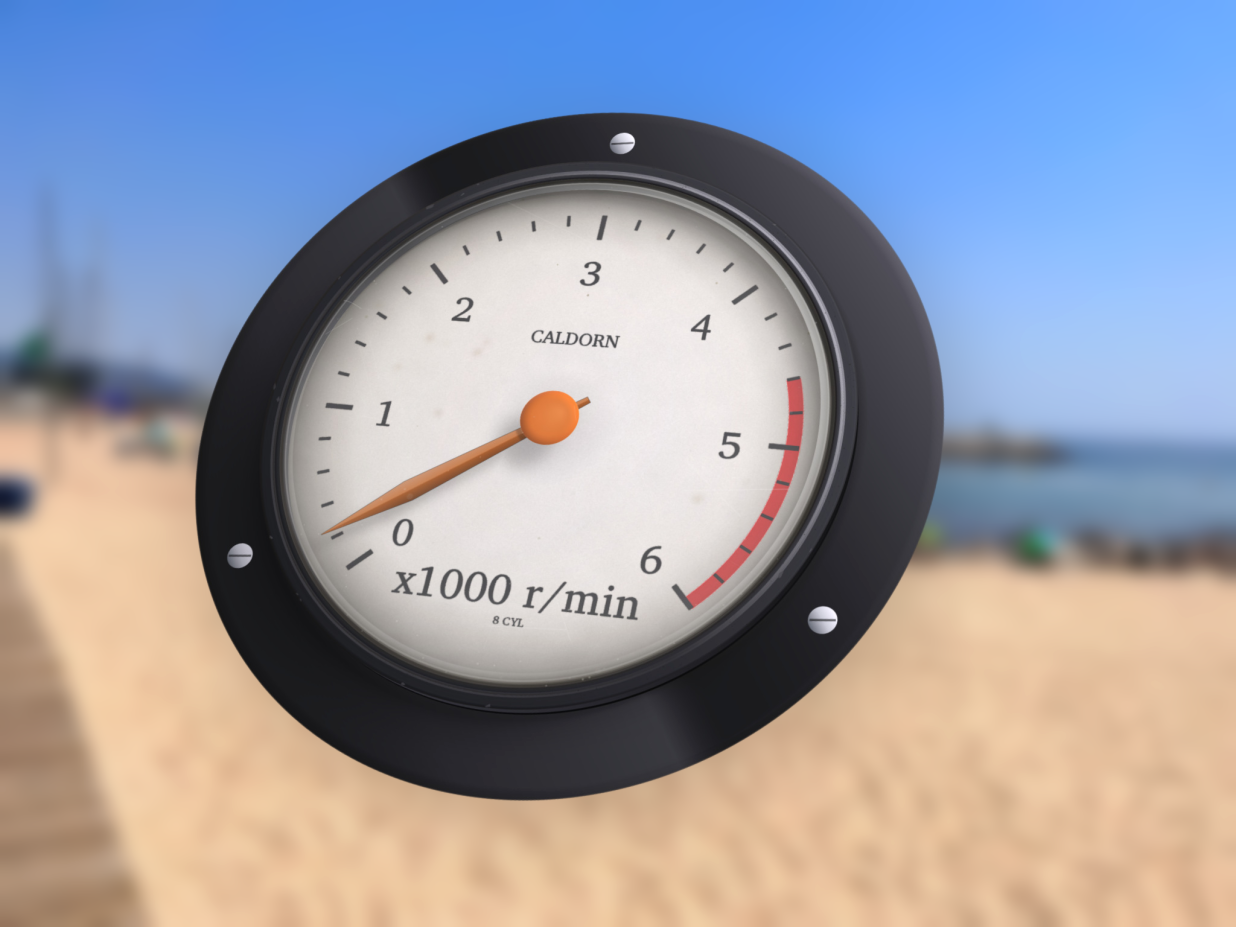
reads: 200
